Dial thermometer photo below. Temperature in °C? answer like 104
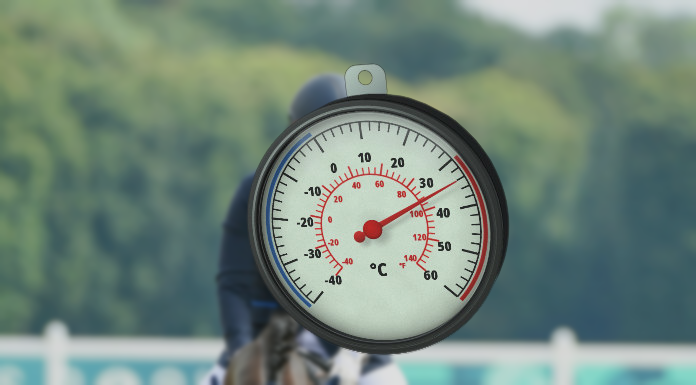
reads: 34
